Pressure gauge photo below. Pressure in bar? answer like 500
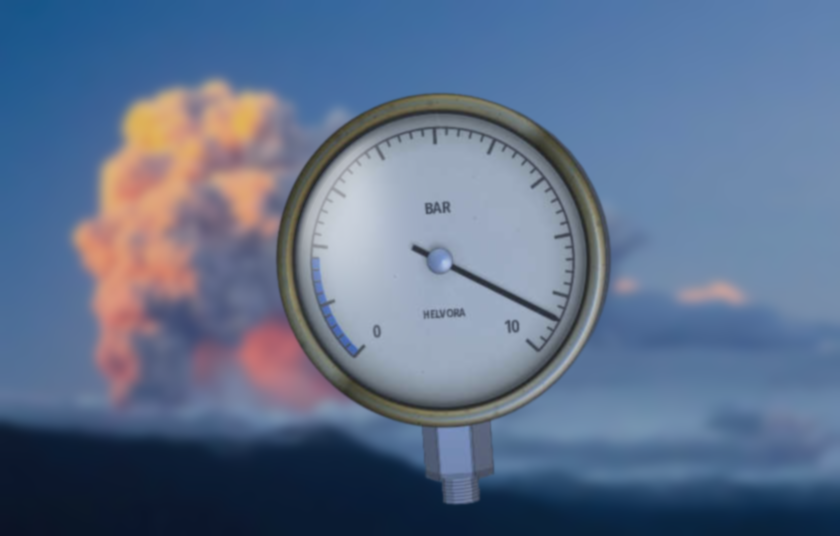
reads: 9.4
